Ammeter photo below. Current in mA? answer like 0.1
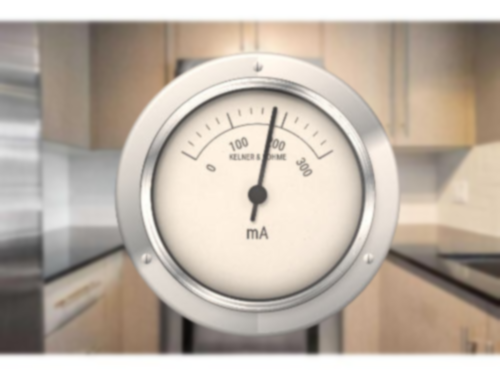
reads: 180
